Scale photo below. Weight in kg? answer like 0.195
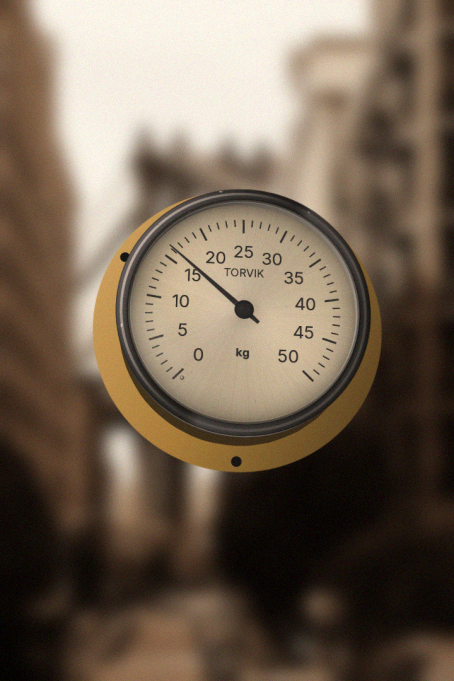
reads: 16
